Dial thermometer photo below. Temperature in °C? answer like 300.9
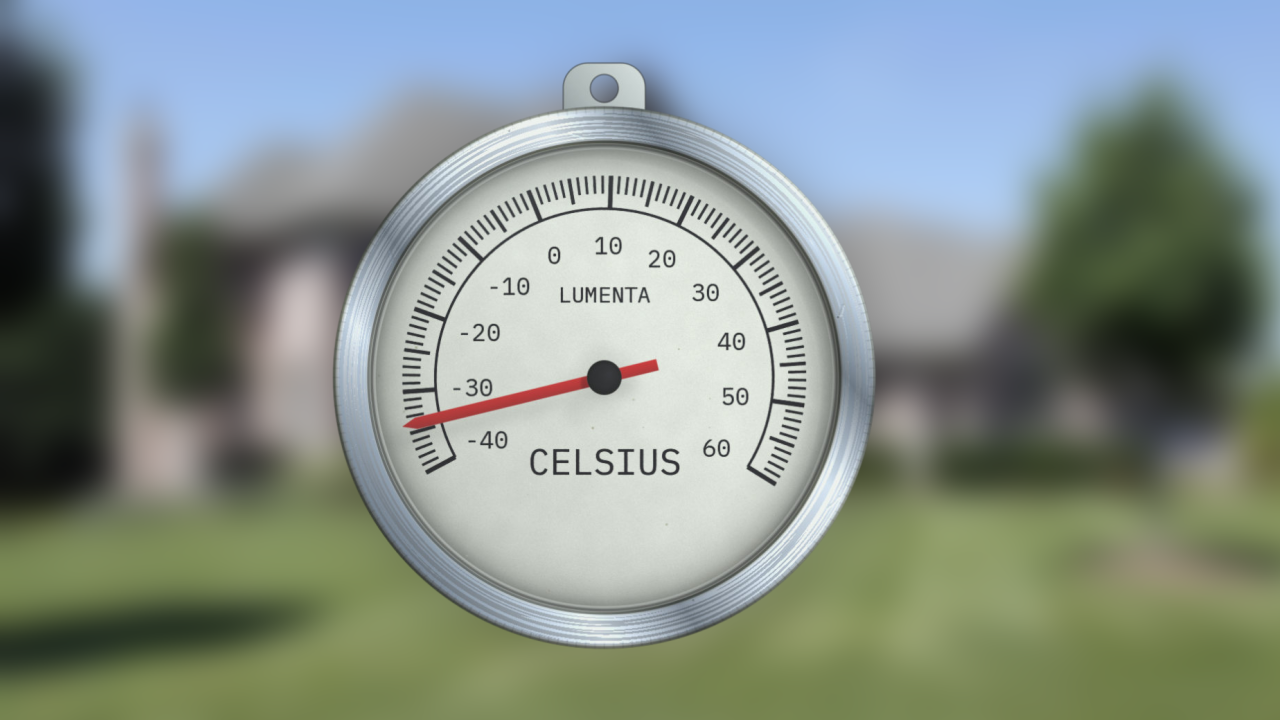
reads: -34
